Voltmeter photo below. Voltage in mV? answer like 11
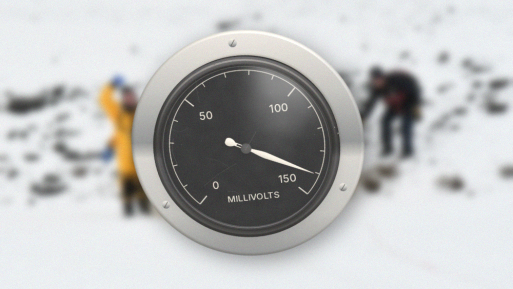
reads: 140
